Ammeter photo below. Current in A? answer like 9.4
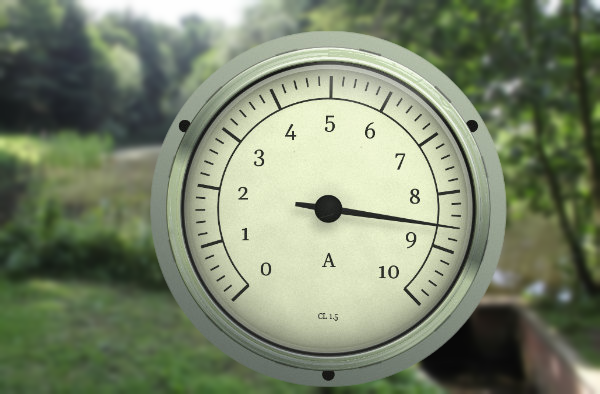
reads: 8.6
